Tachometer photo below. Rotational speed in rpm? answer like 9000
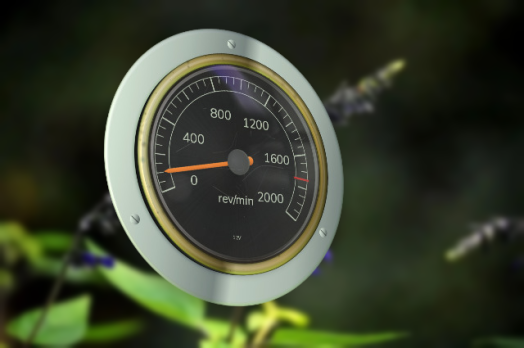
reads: 100
